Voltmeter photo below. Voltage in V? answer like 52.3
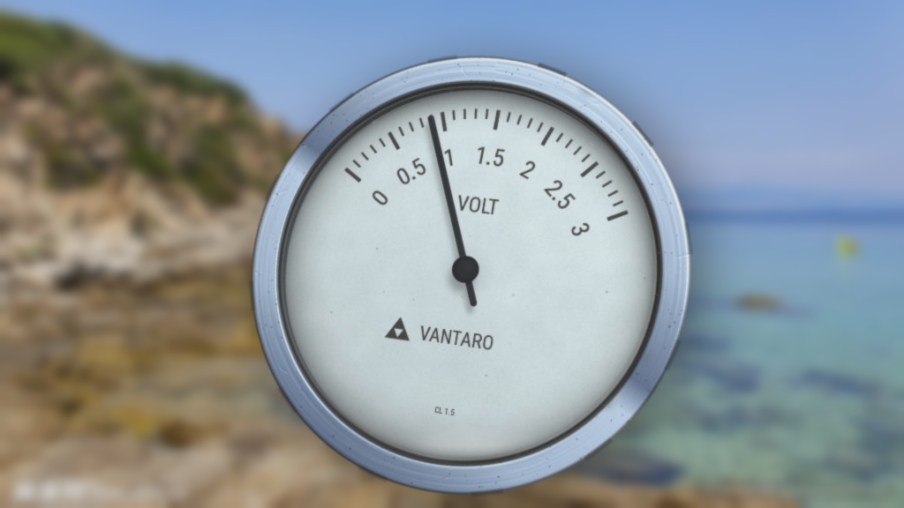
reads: 0.9
